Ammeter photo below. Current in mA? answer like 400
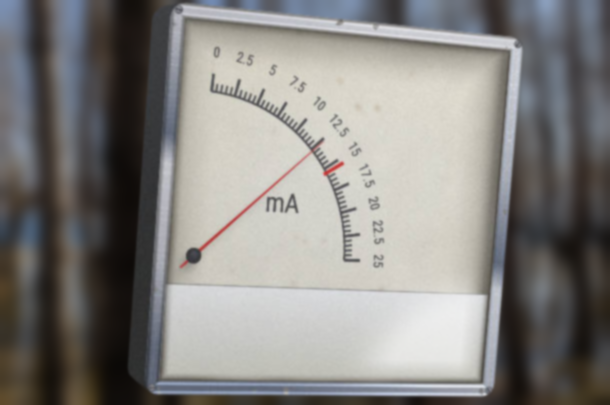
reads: 12.5
